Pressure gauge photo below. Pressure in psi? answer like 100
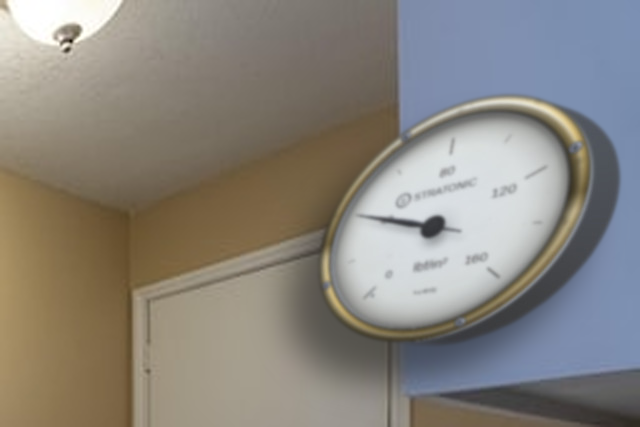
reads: 40
